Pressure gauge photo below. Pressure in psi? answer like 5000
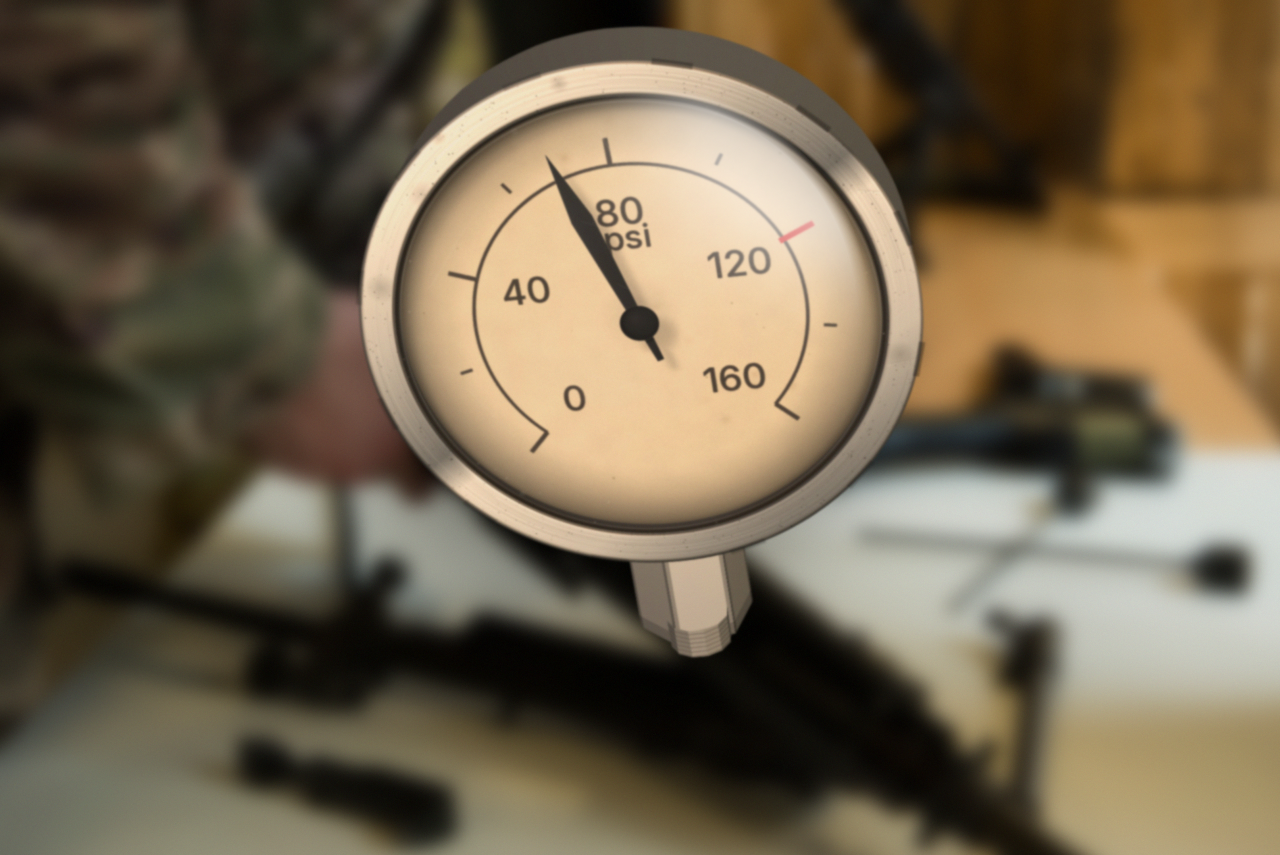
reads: 70
